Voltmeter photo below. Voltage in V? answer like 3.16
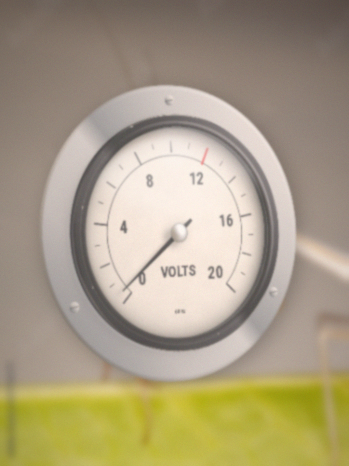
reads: 0.5
